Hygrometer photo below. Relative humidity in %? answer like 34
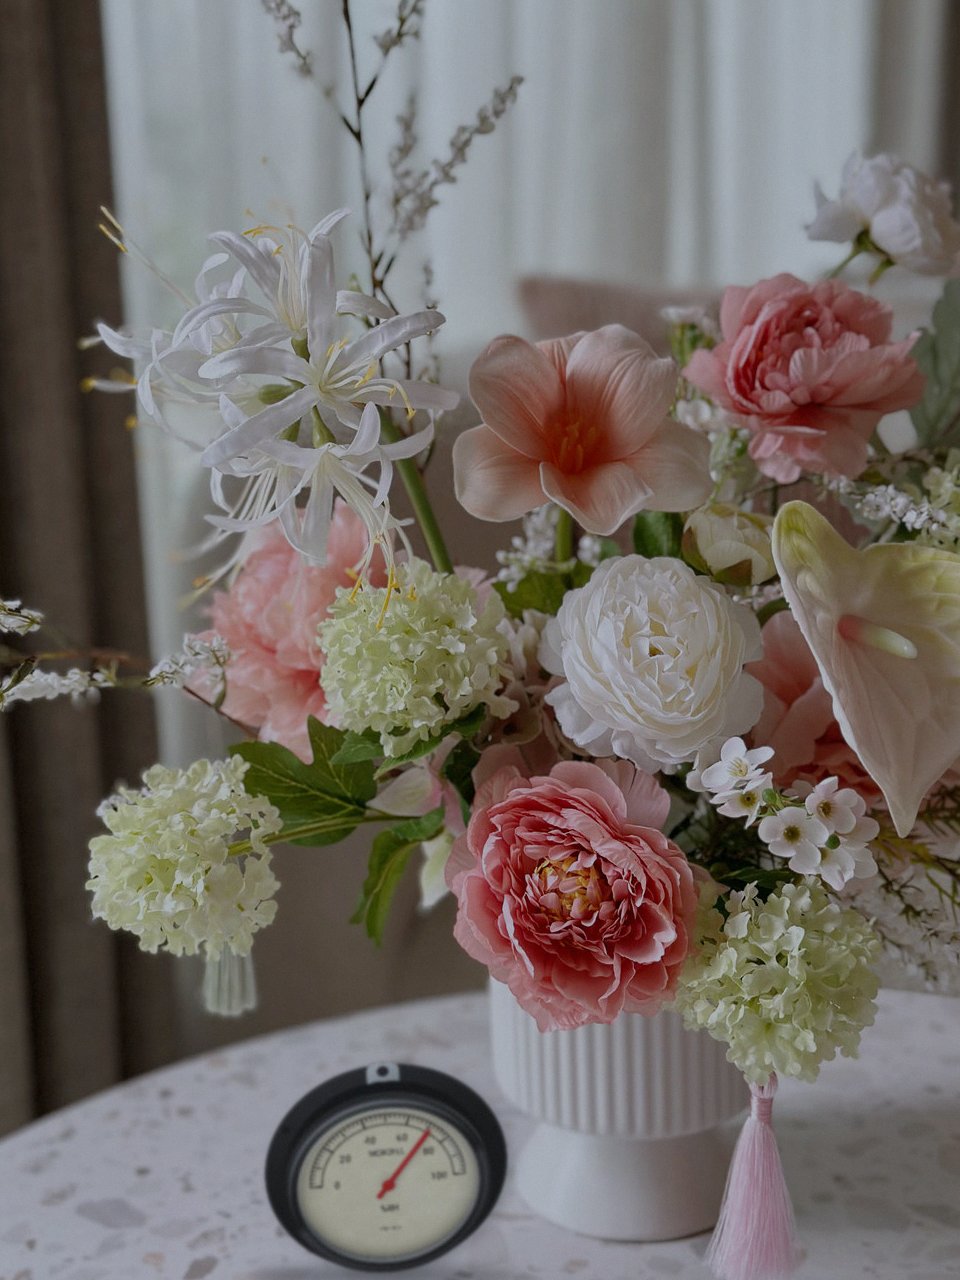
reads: 70
